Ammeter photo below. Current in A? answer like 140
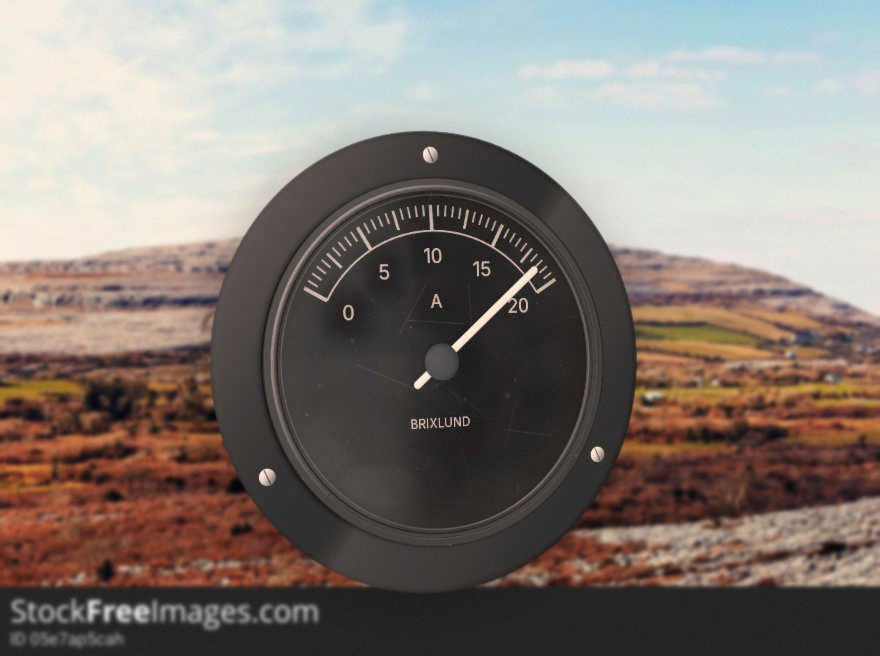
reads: 18.5
